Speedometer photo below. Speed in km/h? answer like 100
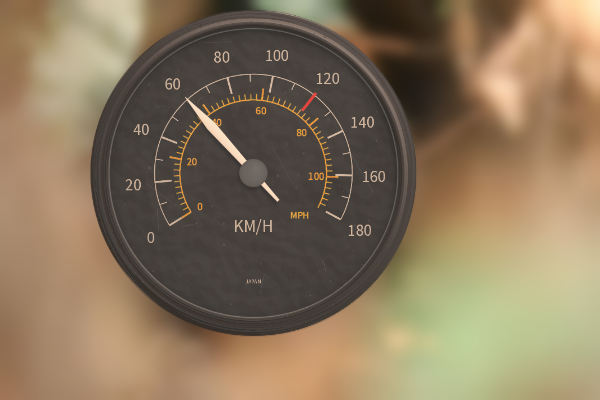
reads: 60
